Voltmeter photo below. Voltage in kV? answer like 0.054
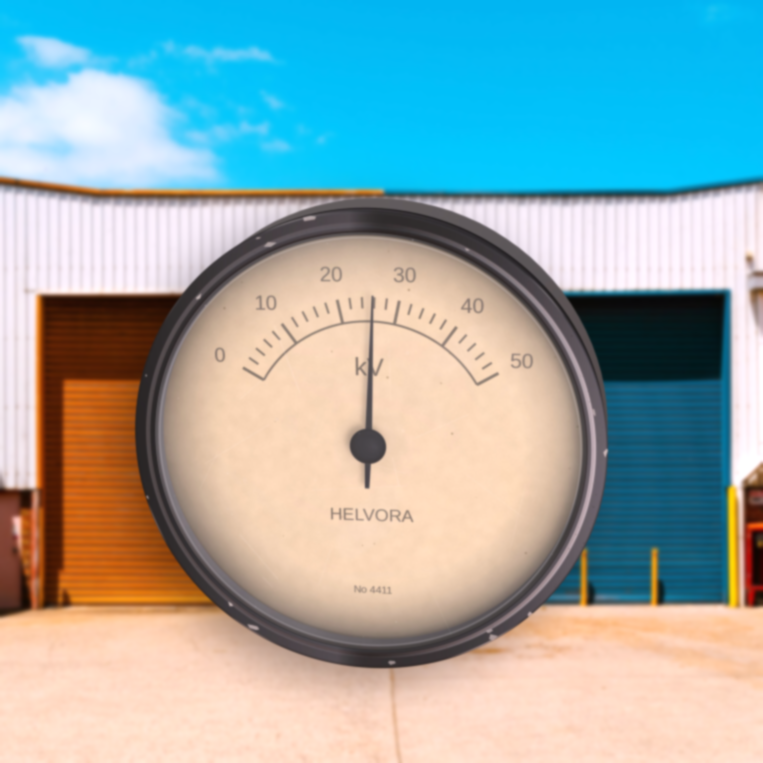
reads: 26
